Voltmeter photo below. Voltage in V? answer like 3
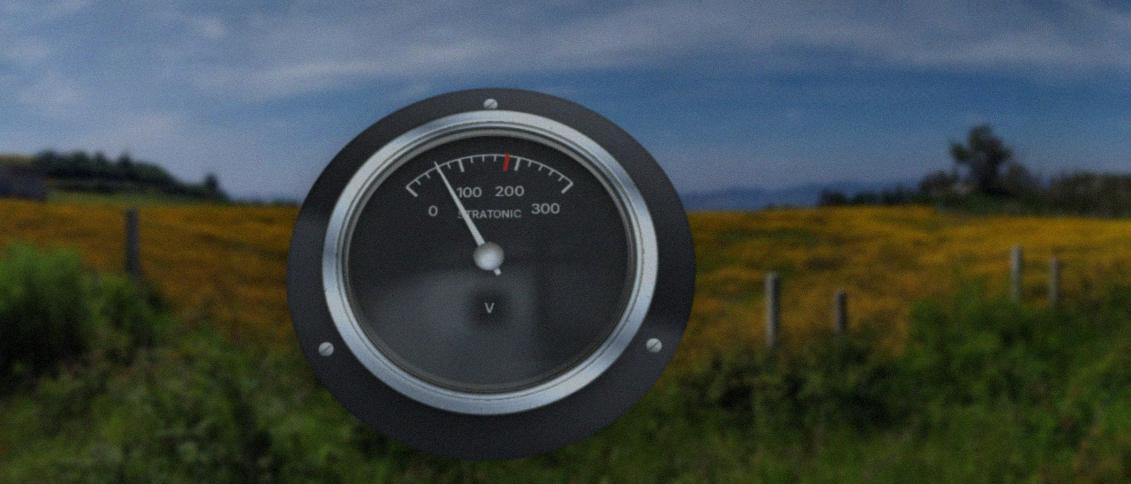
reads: 60
